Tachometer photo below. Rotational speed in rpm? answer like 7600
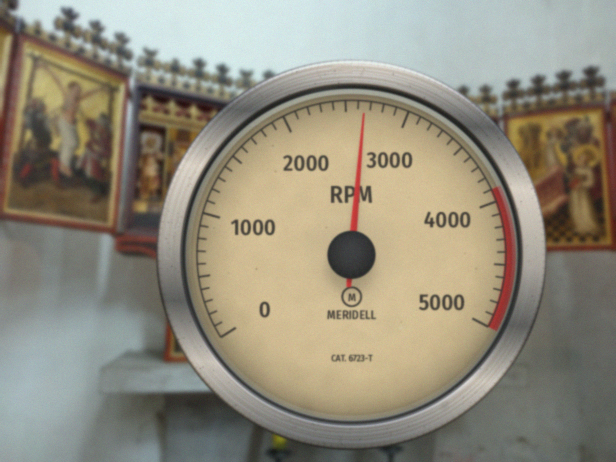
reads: 2650
